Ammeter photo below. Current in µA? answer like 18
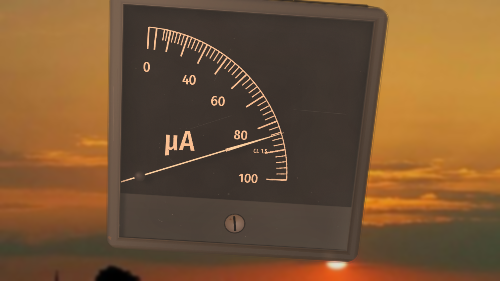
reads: 84
